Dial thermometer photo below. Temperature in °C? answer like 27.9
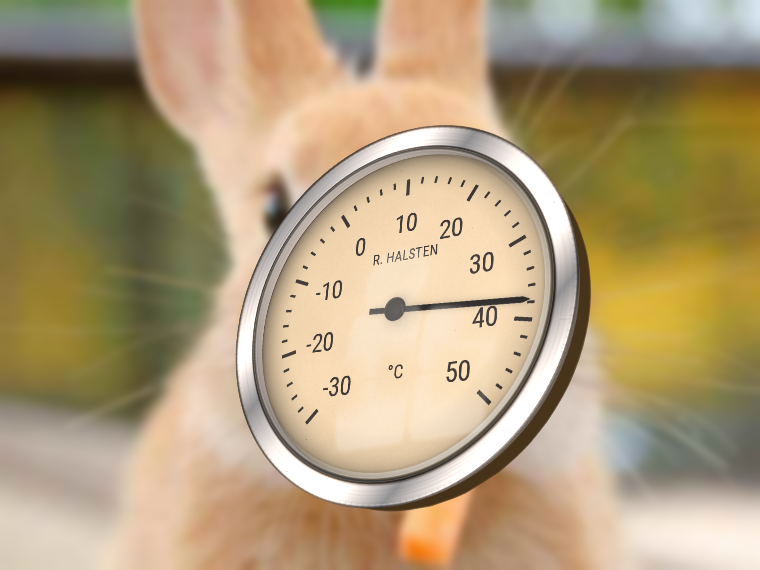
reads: 38
